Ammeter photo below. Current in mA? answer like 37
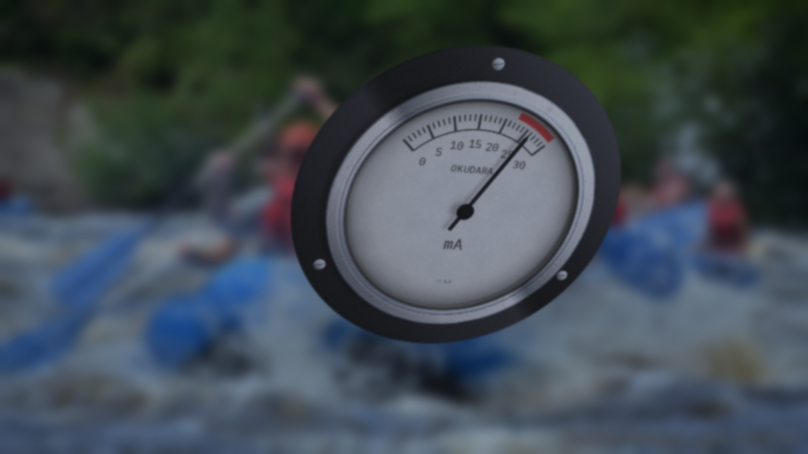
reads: 25
